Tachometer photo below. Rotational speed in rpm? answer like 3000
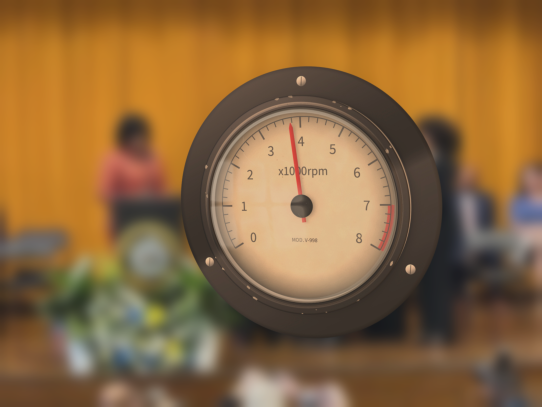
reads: 3800
